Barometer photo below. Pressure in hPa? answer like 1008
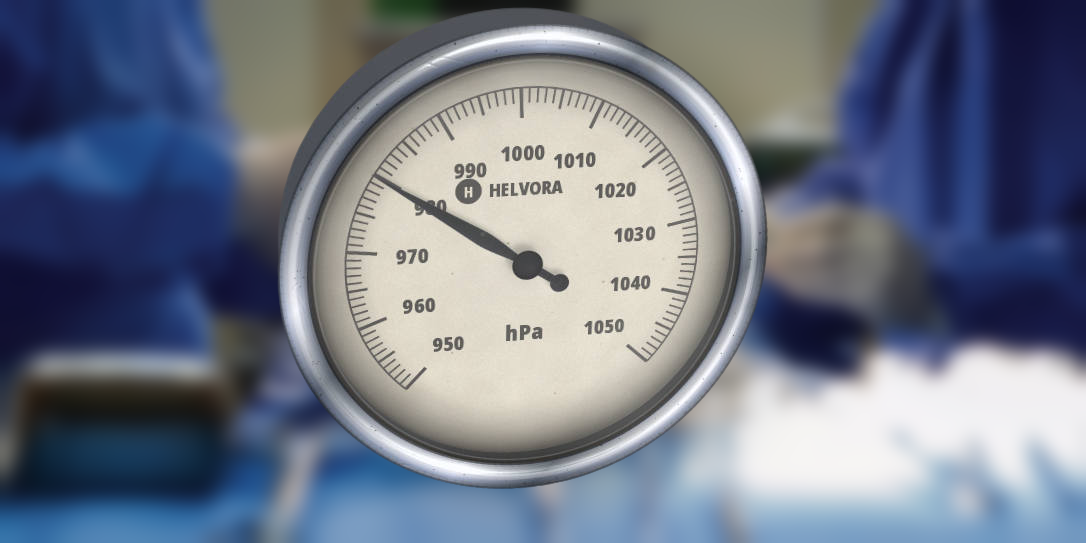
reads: 980
